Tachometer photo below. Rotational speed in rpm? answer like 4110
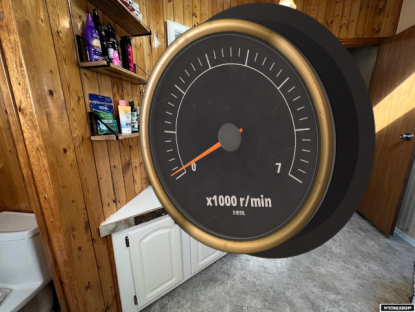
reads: 100
